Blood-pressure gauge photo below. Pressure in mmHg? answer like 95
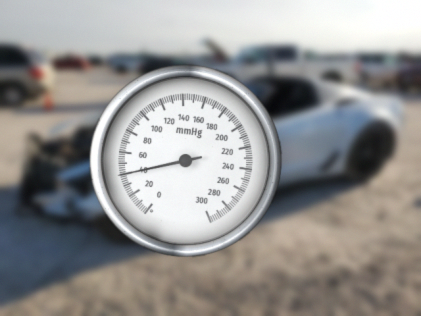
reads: 40
